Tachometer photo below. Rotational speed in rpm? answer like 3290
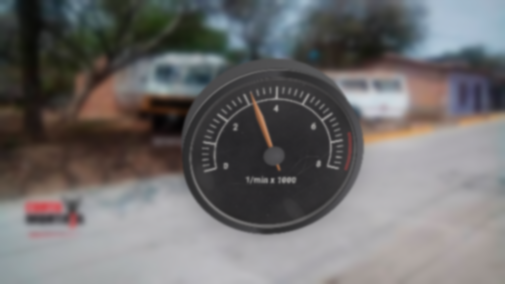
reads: 3200
